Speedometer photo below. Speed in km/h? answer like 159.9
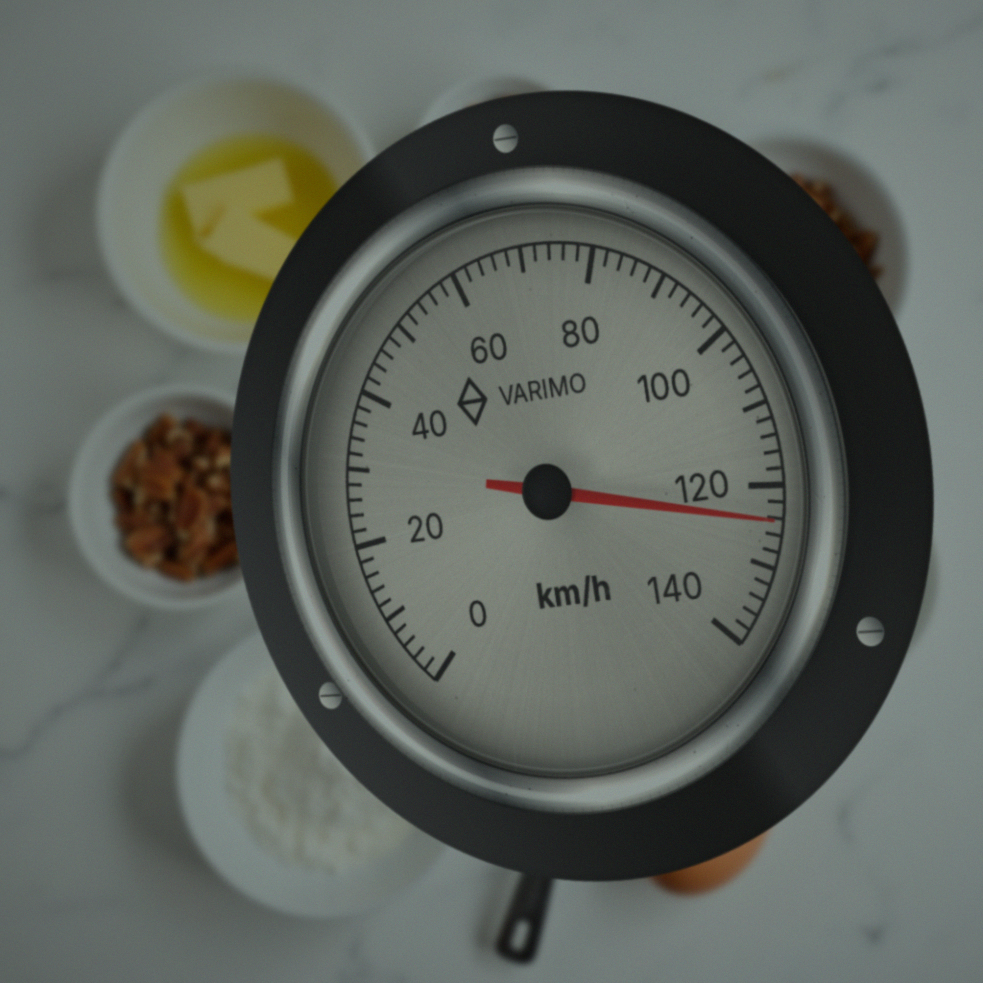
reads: 124
